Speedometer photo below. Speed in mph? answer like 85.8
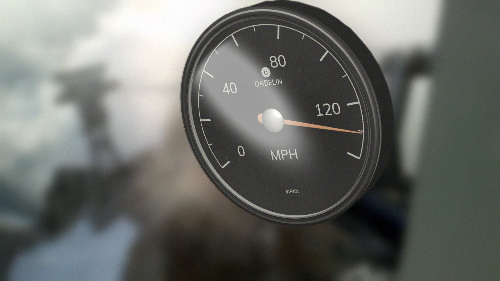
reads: 130
